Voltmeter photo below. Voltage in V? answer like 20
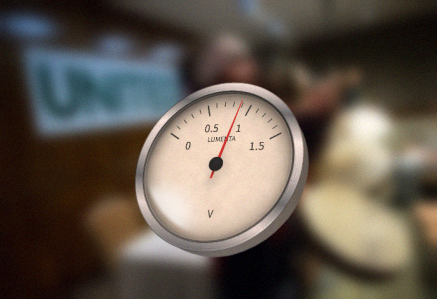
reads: 0.9
